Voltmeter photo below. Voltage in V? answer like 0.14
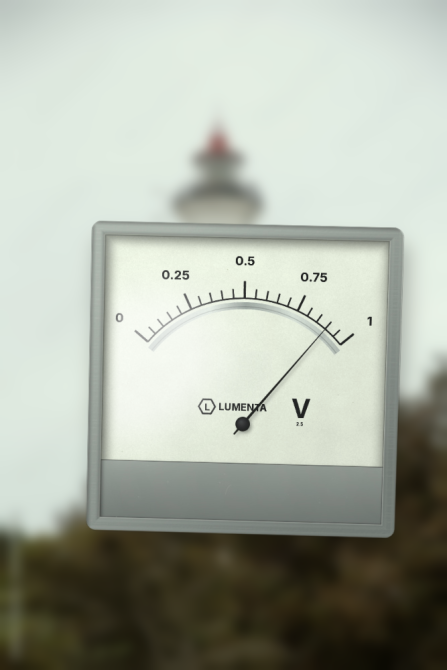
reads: 0.9
